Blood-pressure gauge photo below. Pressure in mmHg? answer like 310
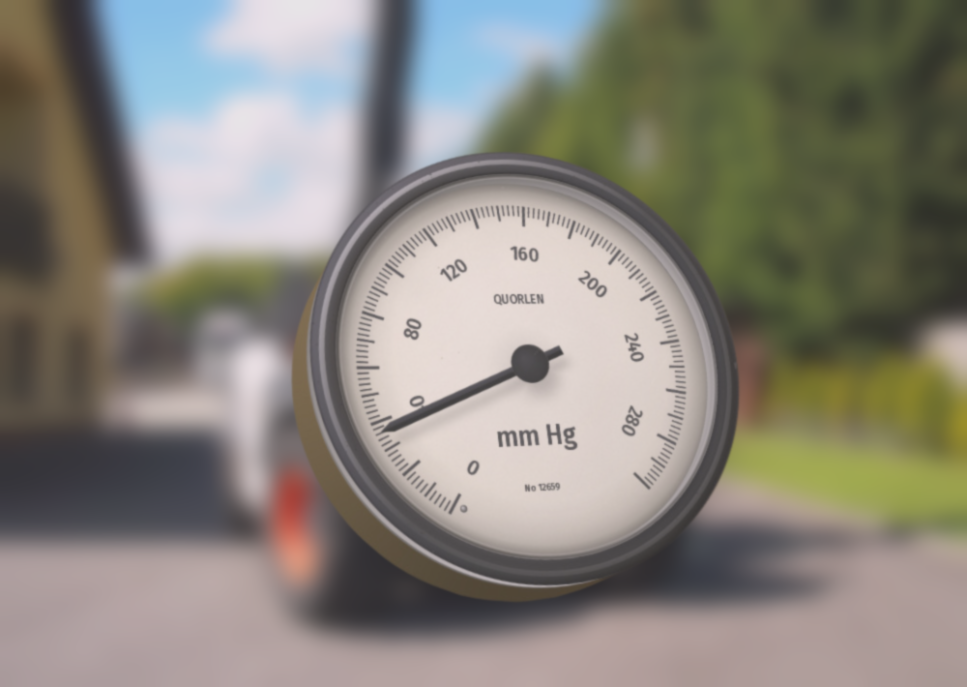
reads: 36
